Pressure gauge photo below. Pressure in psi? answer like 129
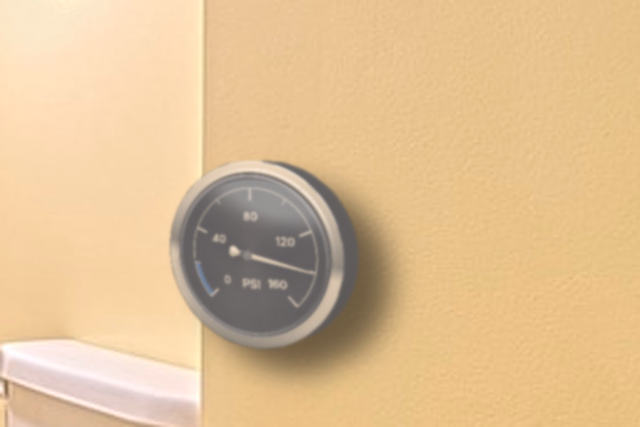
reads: 140
